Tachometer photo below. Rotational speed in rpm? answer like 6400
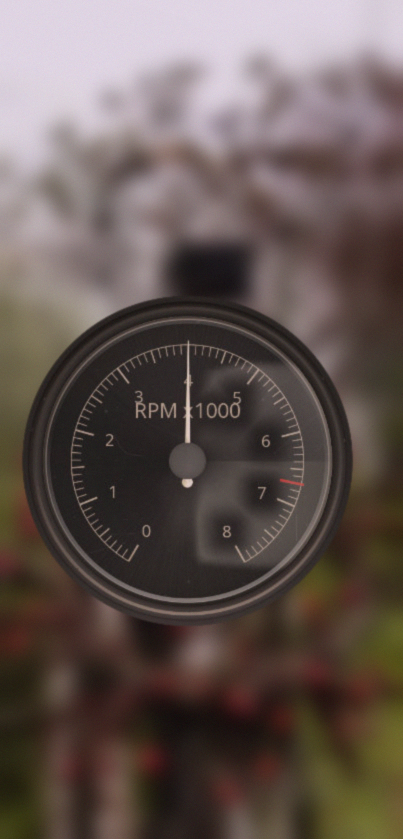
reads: 4000
